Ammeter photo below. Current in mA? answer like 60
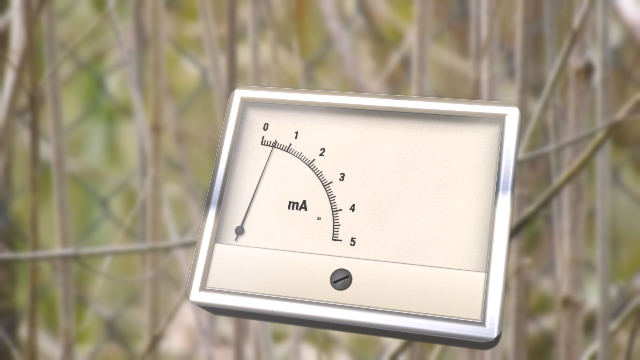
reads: 0.5
